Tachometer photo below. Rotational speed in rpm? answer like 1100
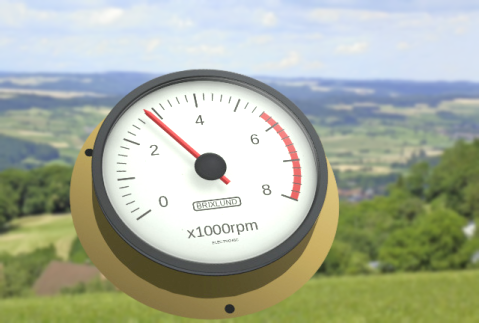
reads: 2800
